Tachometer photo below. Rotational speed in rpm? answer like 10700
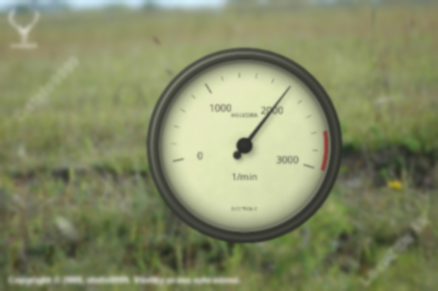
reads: 2000
